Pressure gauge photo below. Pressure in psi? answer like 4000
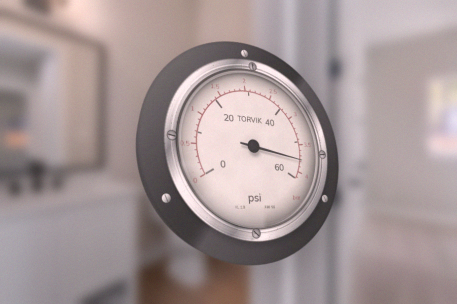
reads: 55
